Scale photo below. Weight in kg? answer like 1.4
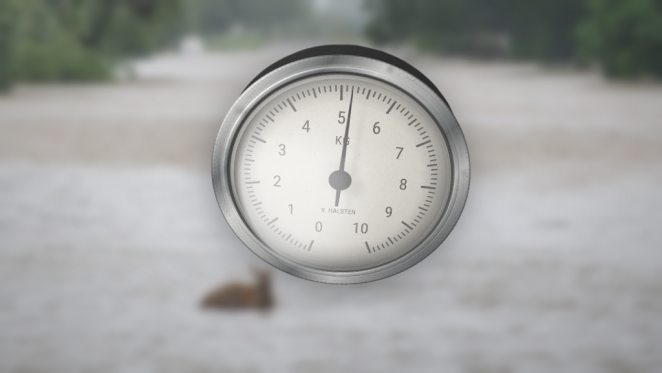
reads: 5.2
